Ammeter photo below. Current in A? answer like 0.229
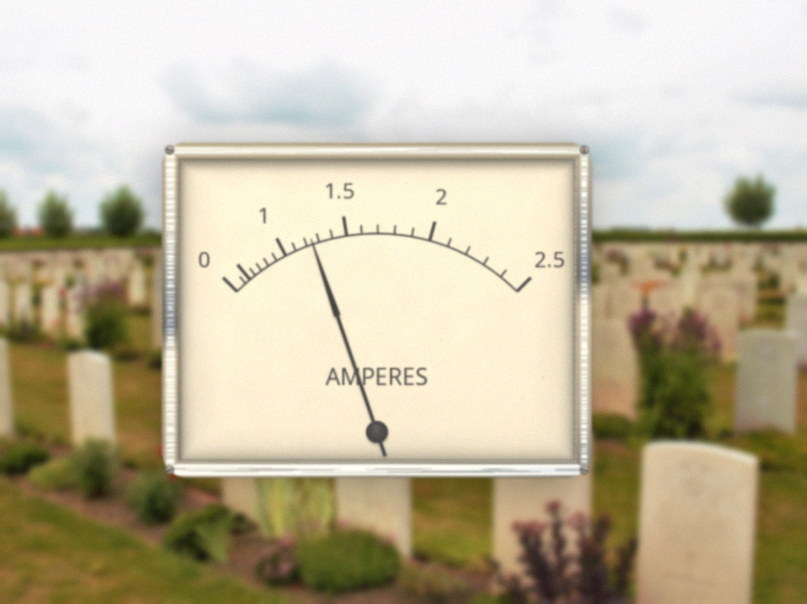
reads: 1.25
